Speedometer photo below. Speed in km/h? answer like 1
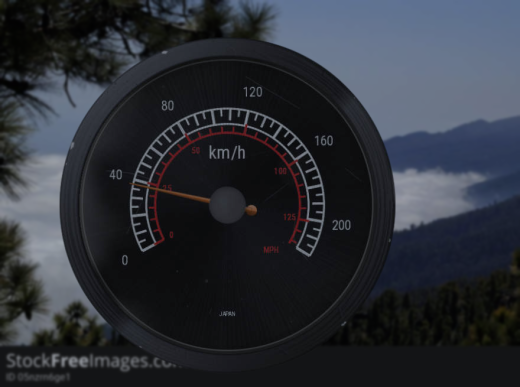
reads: 37.5
